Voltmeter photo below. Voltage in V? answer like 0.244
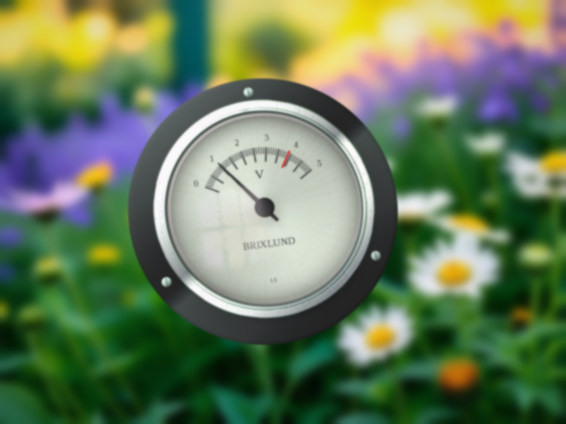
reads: 1
